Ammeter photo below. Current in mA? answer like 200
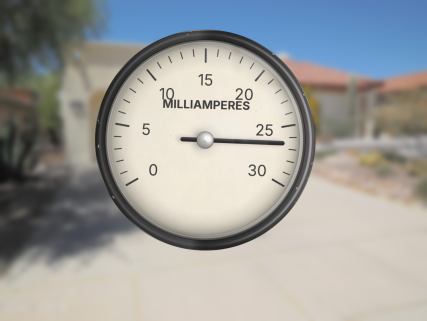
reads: 26.5
